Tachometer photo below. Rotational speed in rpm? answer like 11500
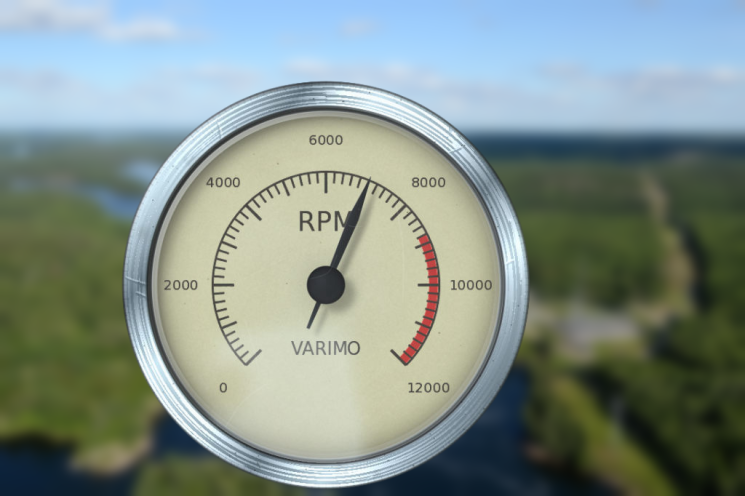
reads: 7000
